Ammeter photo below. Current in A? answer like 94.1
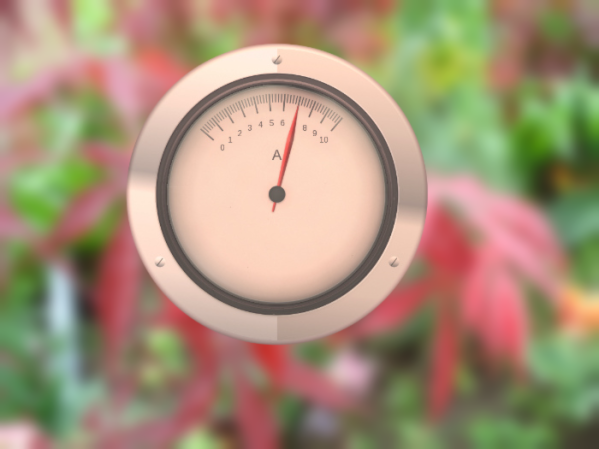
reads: 7
